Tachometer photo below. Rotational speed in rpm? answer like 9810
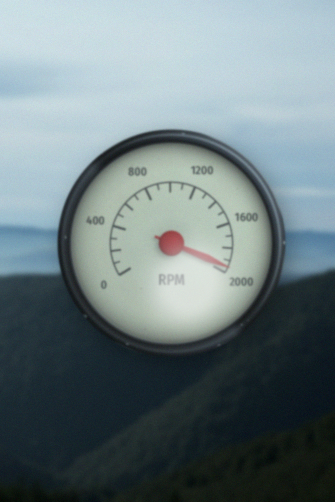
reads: 1950
